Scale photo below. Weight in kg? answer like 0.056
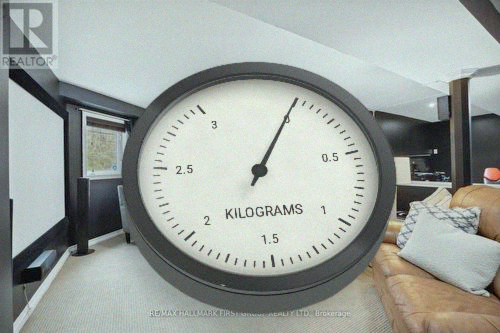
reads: 0
